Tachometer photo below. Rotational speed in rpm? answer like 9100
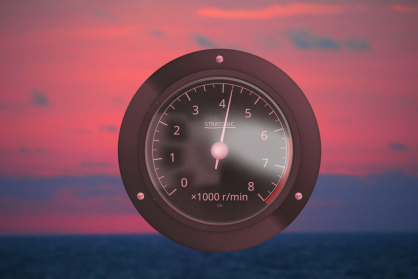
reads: 4250
